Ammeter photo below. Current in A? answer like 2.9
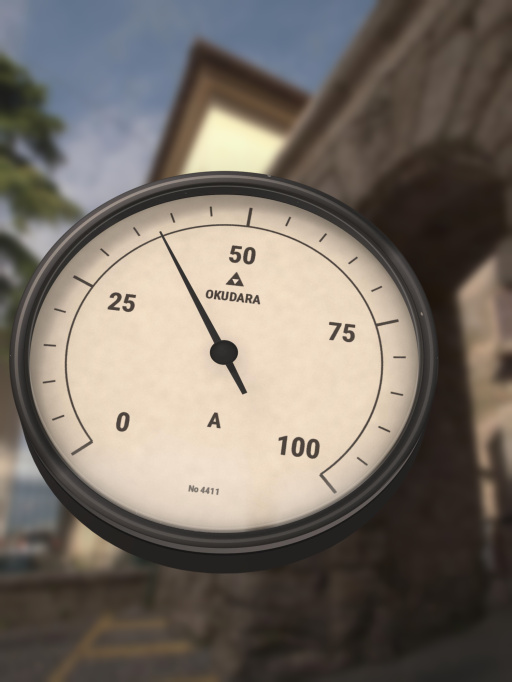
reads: 37.5
